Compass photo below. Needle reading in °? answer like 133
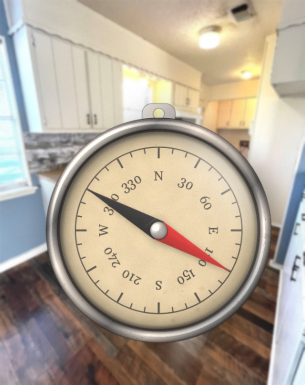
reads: 120
